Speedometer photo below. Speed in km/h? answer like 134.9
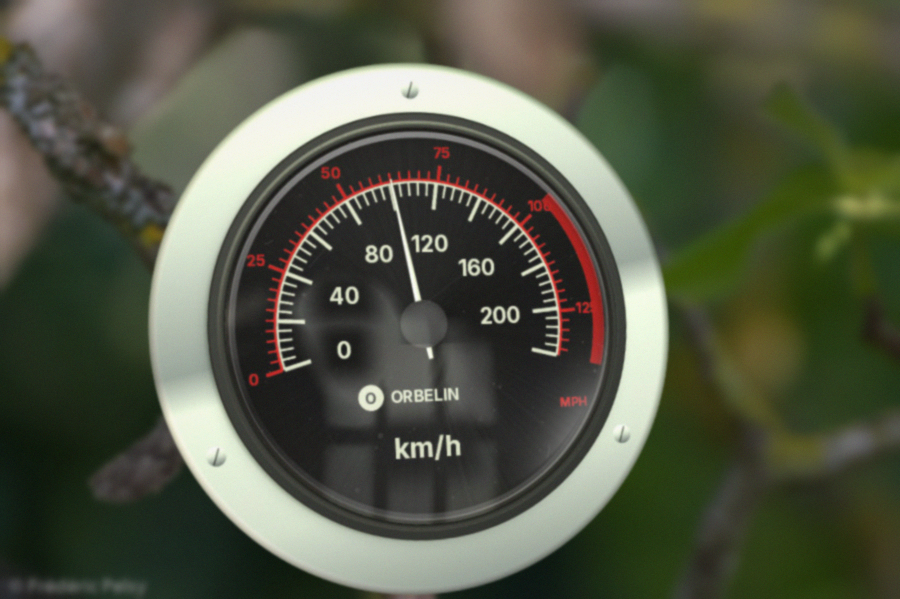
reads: 100
